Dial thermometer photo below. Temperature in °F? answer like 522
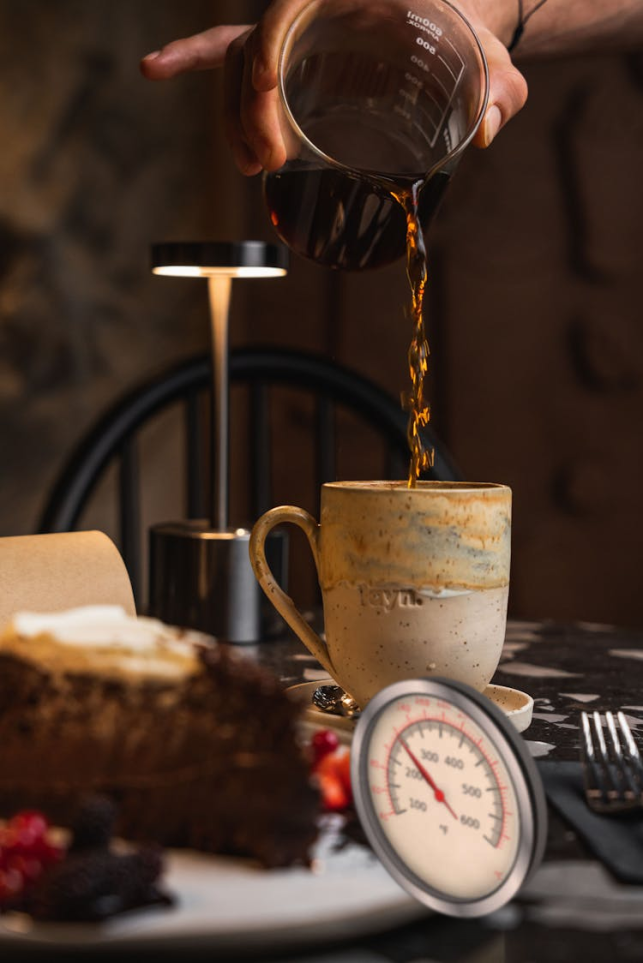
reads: 250
